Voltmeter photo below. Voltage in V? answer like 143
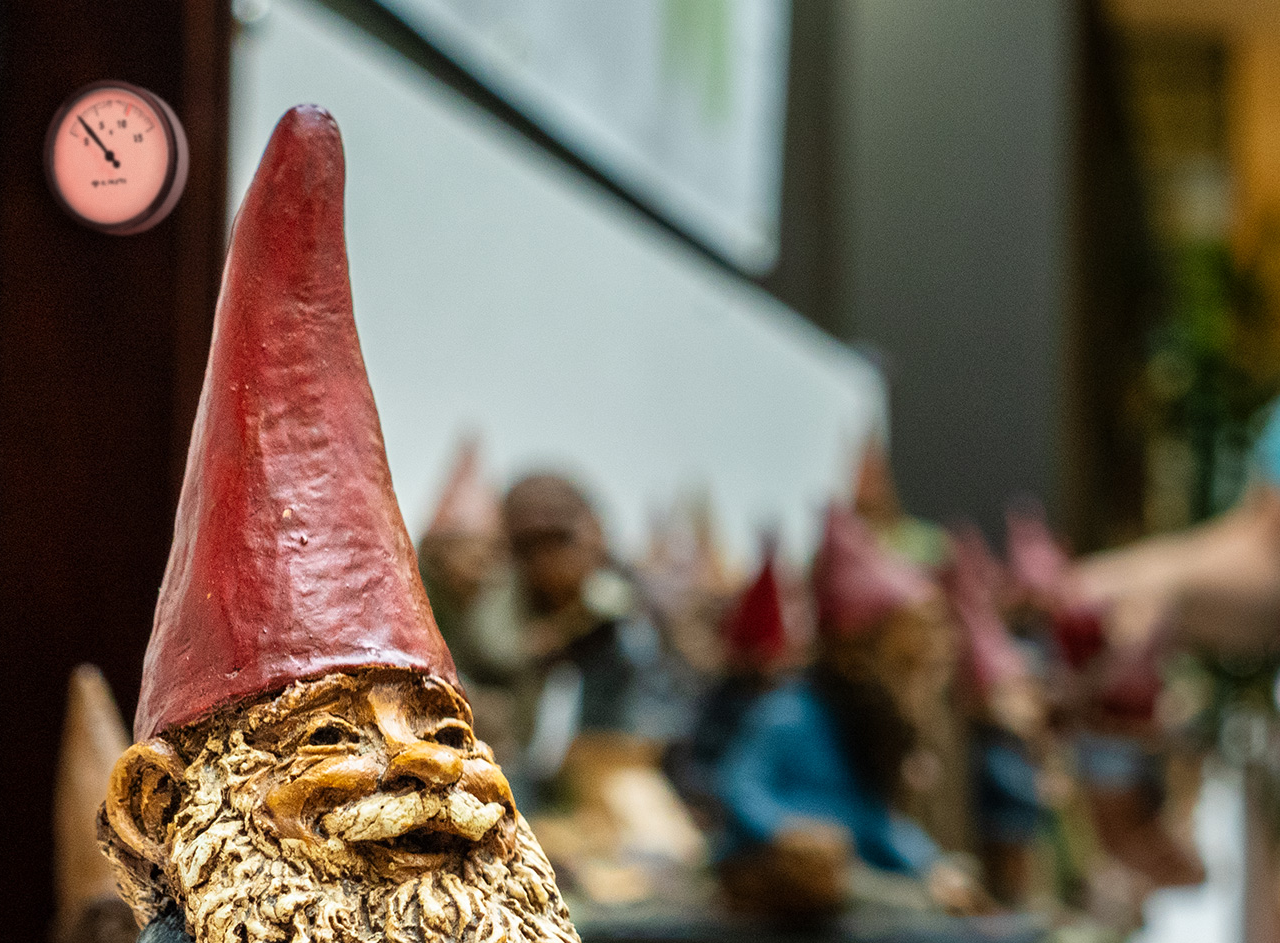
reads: 2.5
